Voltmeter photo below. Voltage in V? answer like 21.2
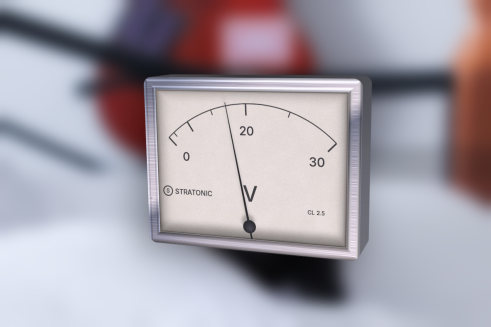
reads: 17.5
